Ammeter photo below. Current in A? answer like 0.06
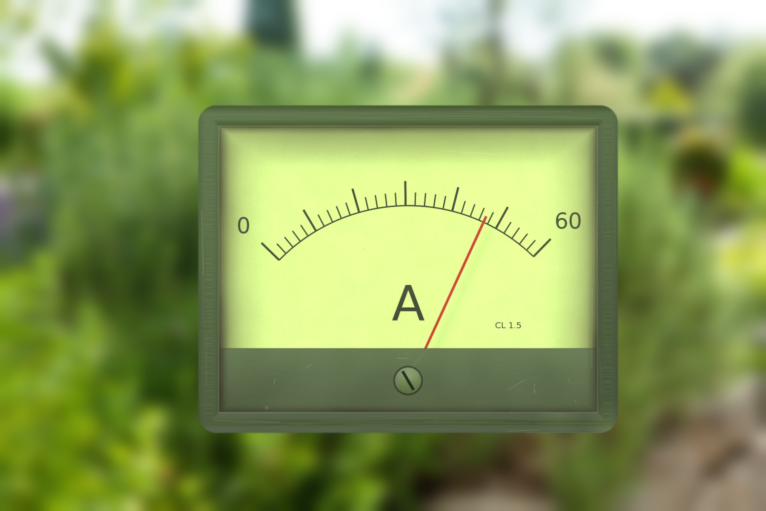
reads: 47
